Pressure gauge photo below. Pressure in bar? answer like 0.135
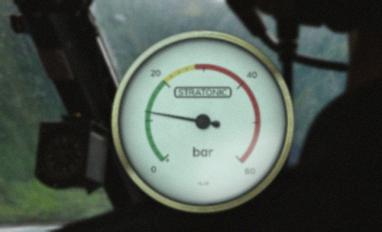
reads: 12
